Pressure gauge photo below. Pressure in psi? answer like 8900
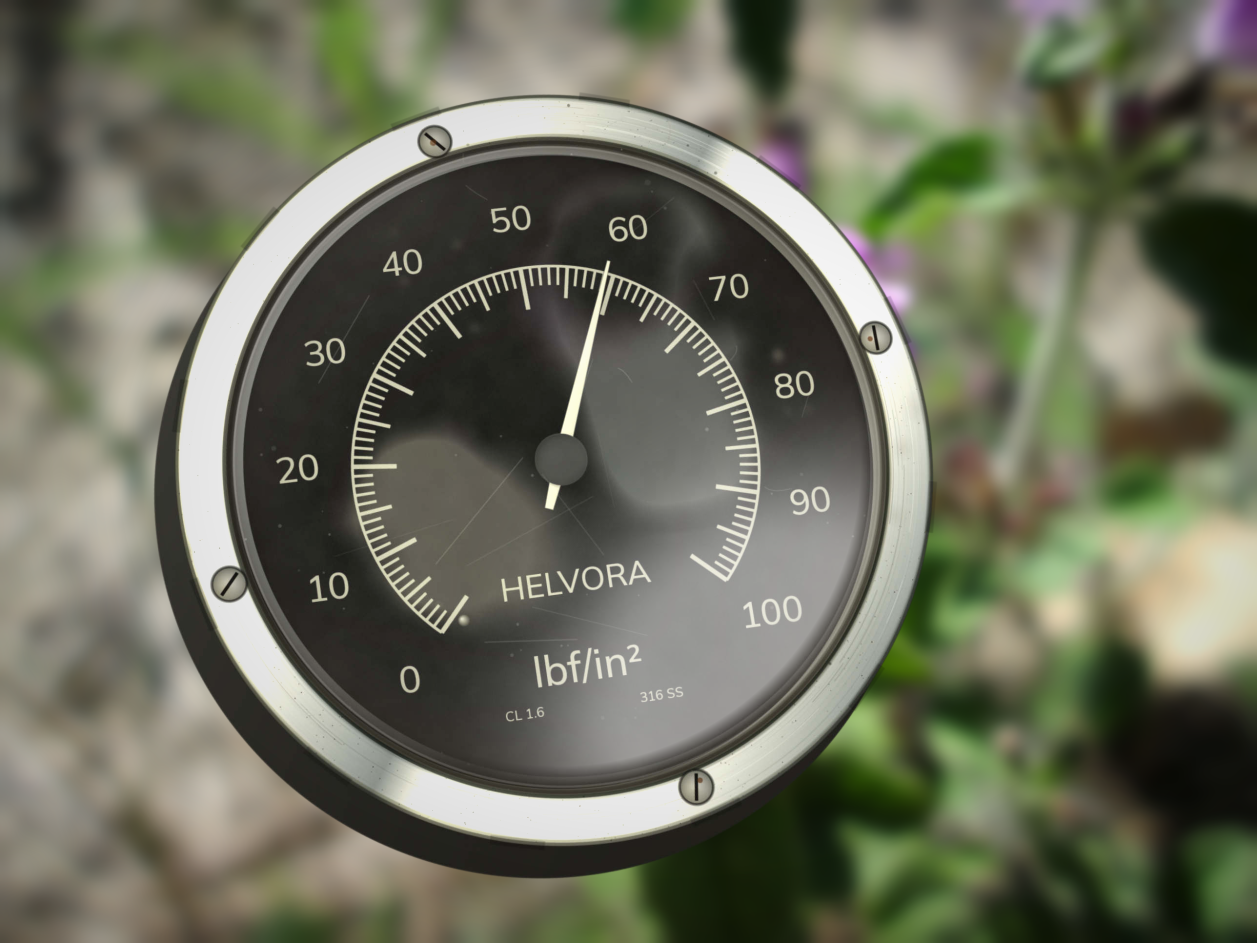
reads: 59
